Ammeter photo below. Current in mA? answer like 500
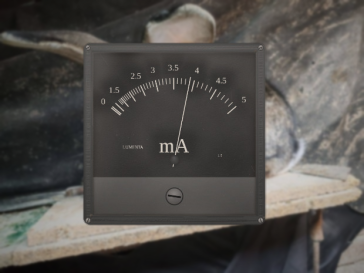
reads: 3.9
